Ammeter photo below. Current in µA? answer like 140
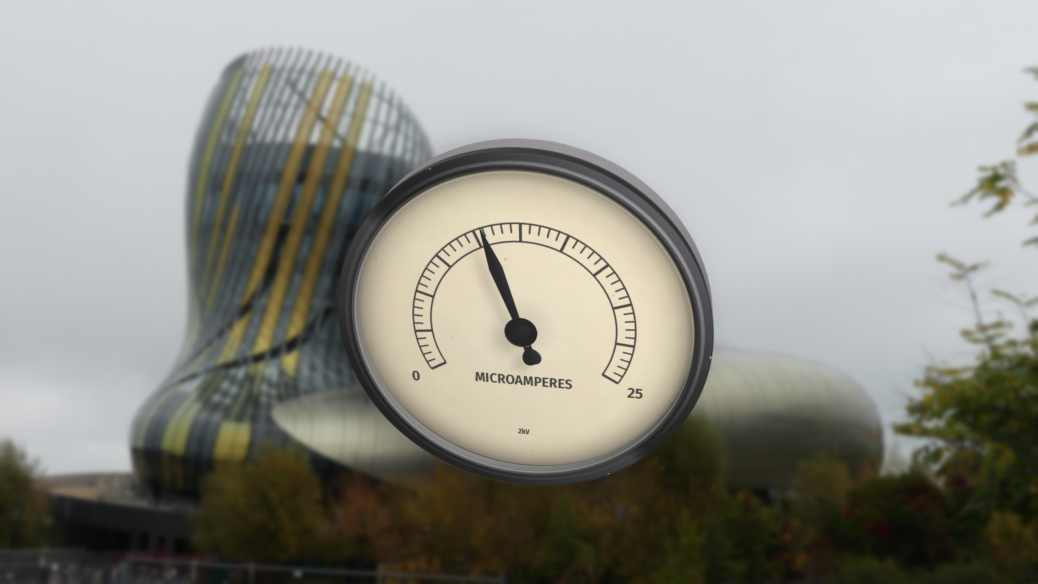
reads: 10.5
